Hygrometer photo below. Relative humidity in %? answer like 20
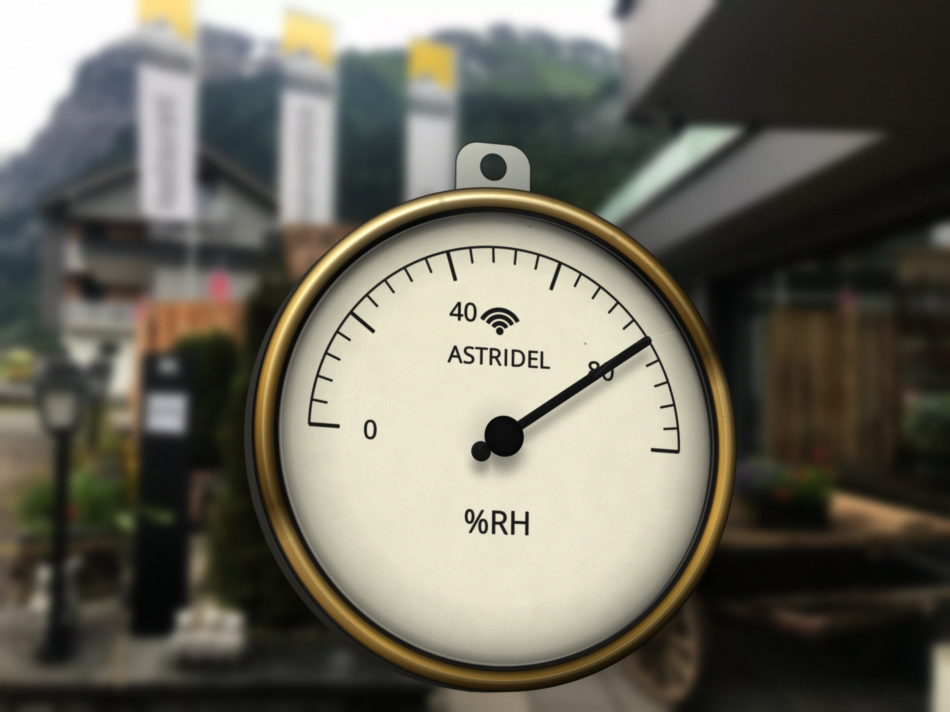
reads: 80
